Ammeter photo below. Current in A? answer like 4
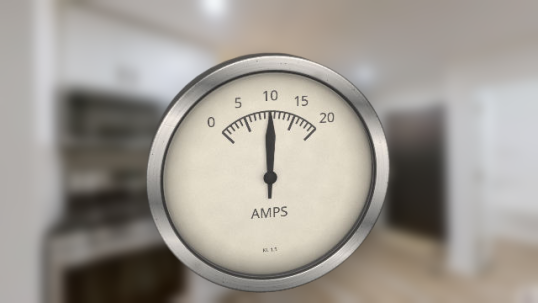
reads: 10
